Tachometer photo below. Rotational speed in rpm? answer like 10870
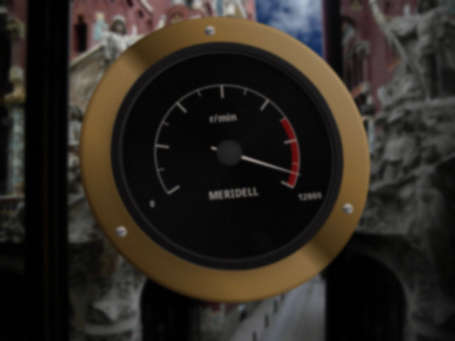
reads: 11500
